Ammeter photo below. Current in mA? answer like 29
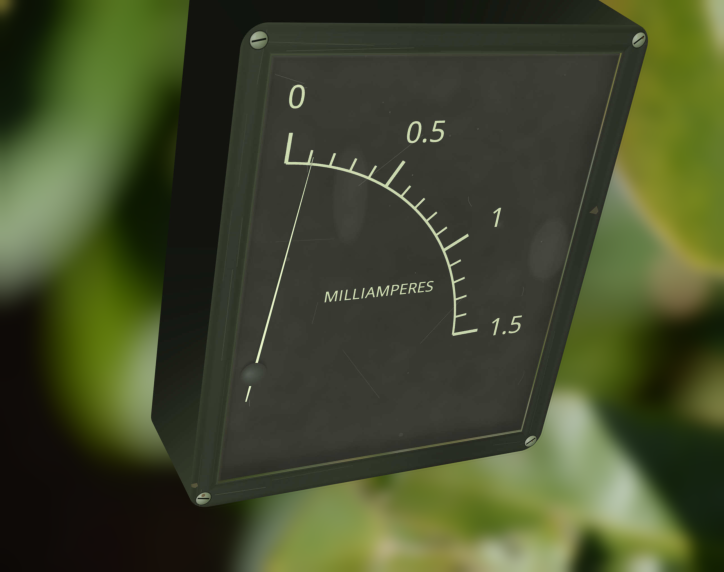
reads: 0.1
